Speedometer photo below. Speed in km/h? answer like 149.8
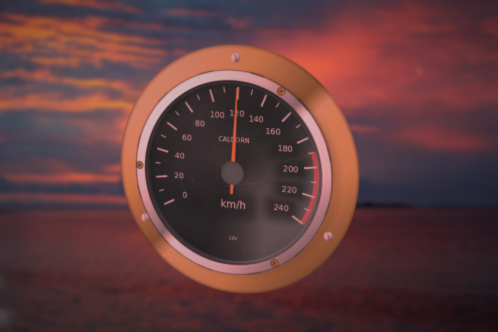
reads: 120
